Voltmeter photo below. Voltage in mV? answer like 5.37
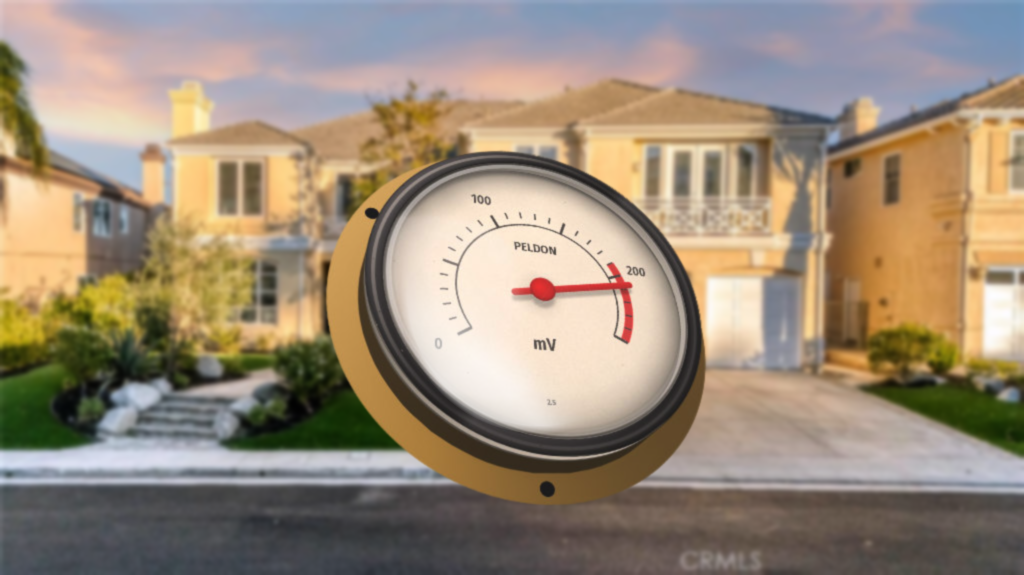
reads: 210
